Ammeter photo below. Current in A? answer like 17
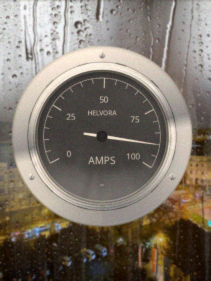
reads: 90
